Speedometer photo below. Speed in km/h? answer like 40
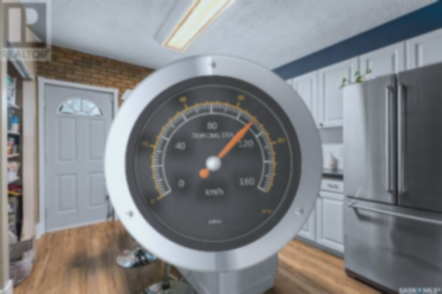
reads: 110
